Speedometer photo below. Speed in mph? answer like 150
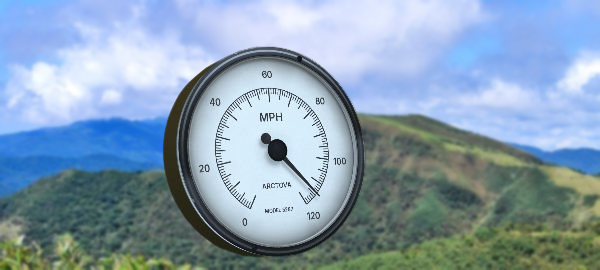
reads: 115
